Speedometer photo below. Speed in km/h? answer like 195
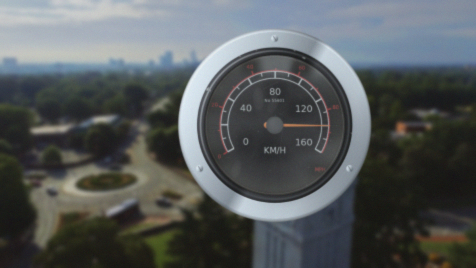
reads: 140
